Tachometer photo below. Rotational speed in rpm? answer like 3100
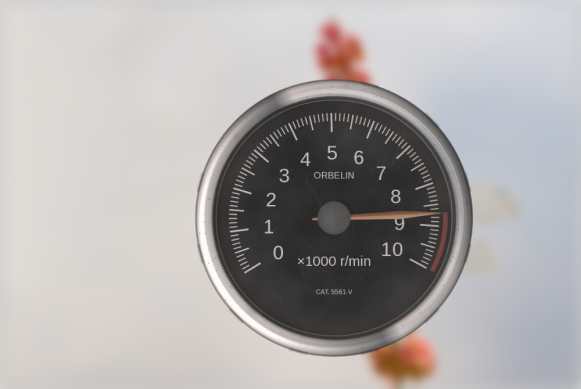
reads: 8700
